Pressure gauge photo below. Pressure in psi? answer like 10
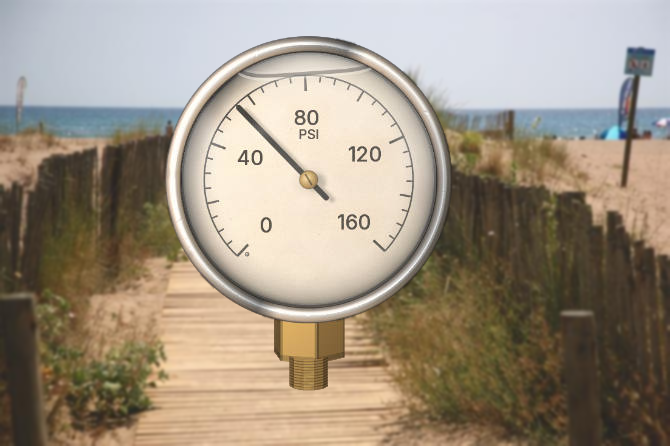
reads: 55
